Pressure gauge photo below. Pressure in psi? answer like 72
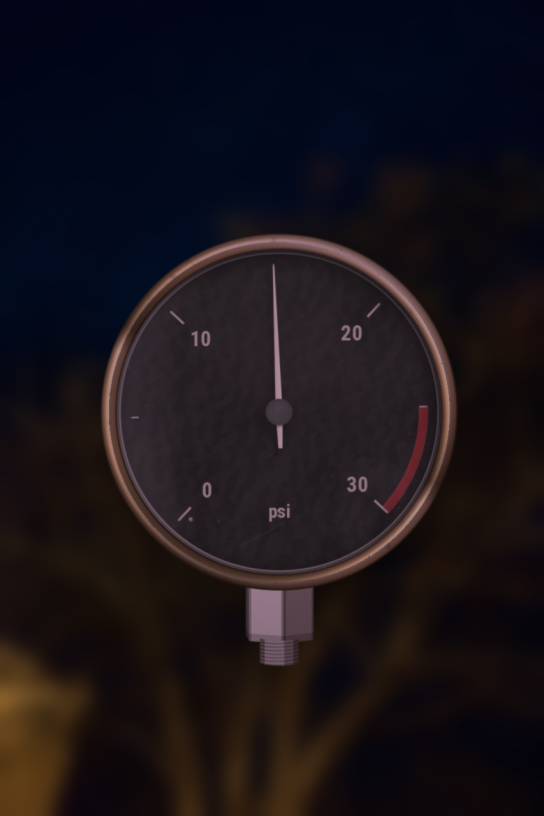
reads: 15
